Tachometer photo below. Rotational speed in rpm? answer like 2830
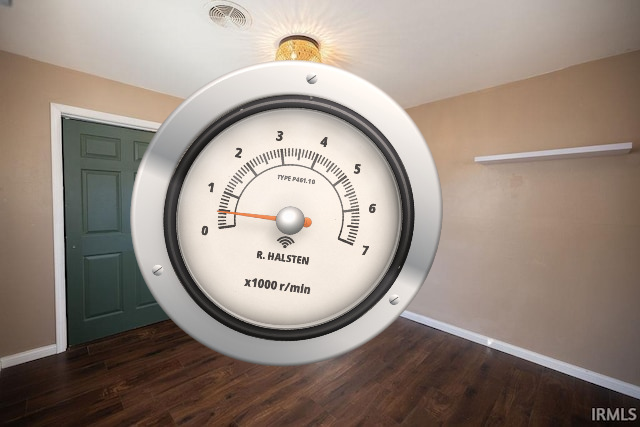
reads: 500
